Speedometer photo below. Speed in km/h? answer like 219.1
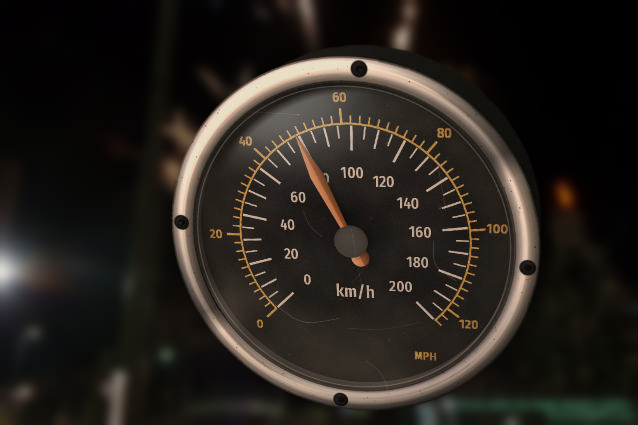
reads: 80
